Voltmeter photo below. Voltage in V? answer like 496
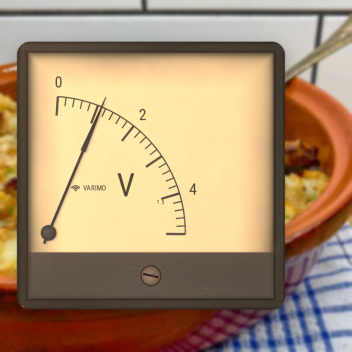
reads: 1.1
